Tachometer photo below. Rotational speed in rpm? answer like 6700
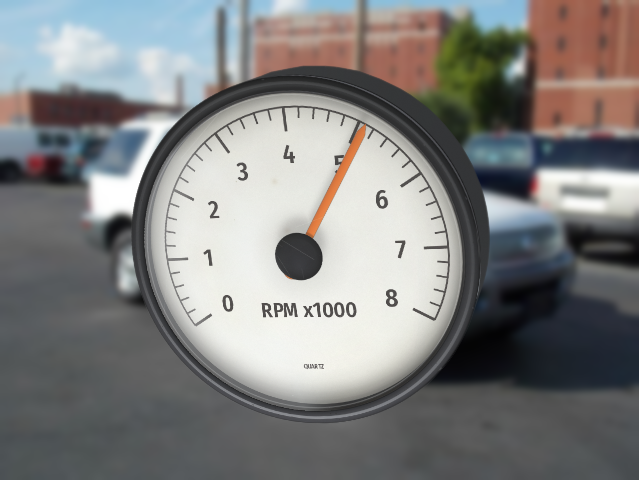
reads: 5100
